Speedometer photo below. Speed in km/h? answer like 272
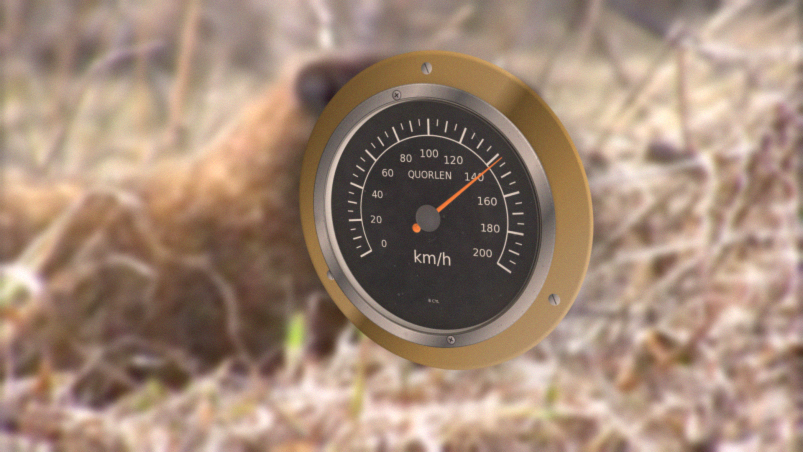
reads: 142.5
